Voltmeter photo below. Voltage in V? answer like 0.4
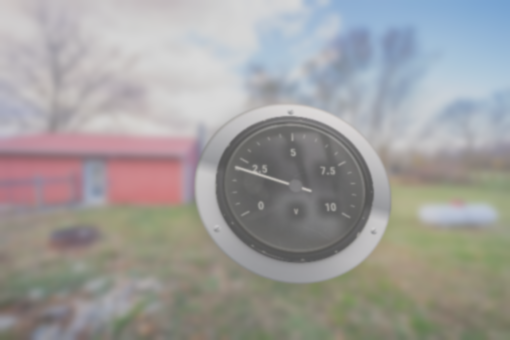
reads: 2
